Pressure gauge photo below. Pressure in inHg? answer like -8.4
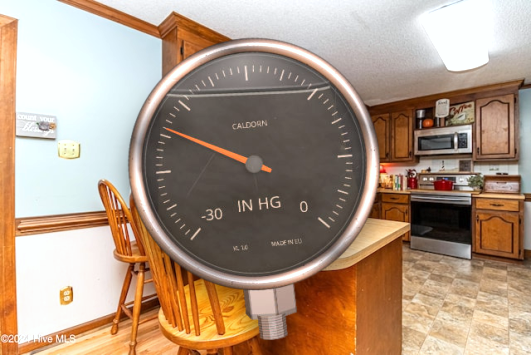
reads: -22
